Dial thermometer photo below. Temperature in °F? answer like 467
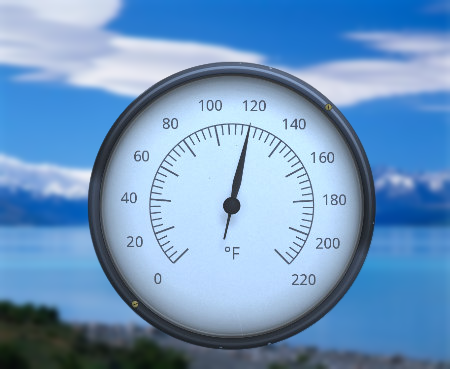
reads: 120
